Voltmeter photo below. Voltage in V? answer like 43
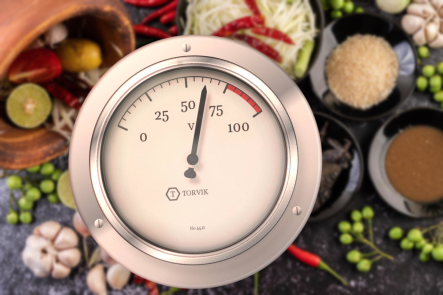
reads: 62.5
